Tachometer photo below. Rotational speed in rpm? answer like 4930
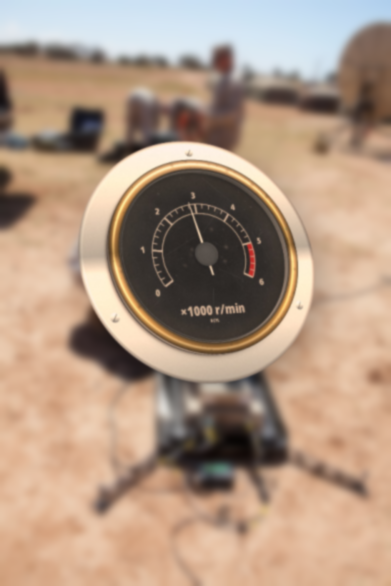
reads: 2800
